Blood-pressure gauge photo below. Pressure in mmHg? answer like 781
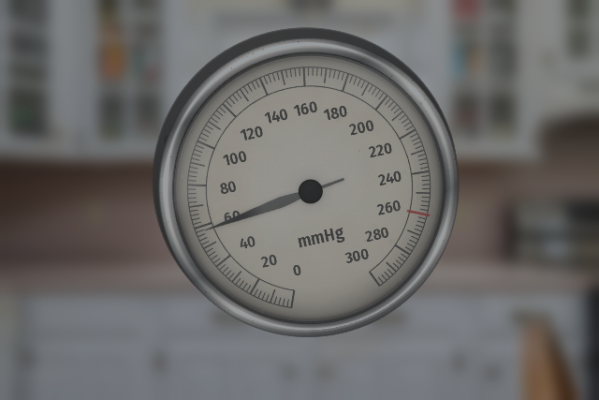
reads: 58
